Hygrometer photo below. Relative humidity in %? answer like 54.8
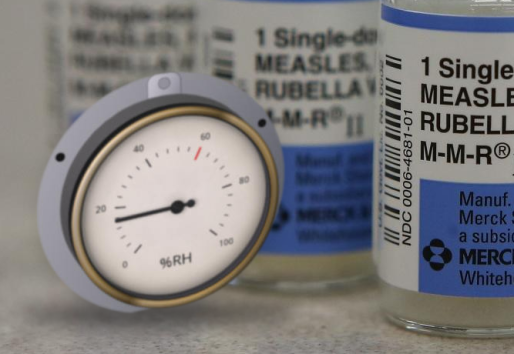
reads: 16
